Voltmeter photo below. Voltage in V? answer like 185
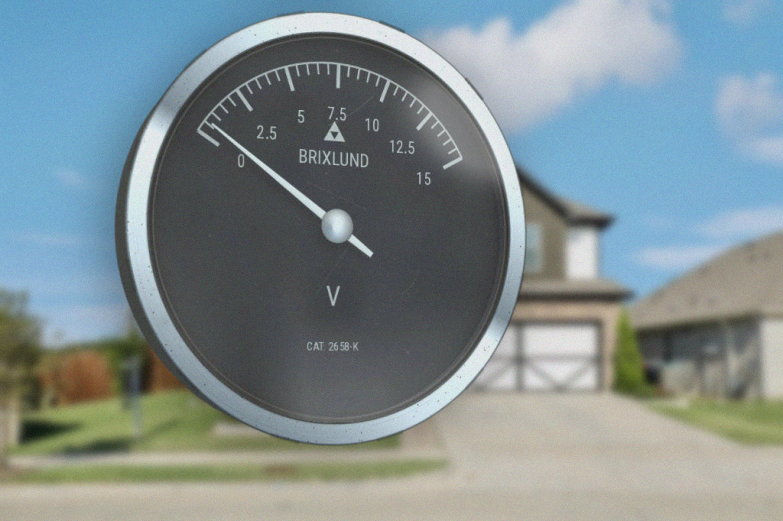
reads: 0.5
